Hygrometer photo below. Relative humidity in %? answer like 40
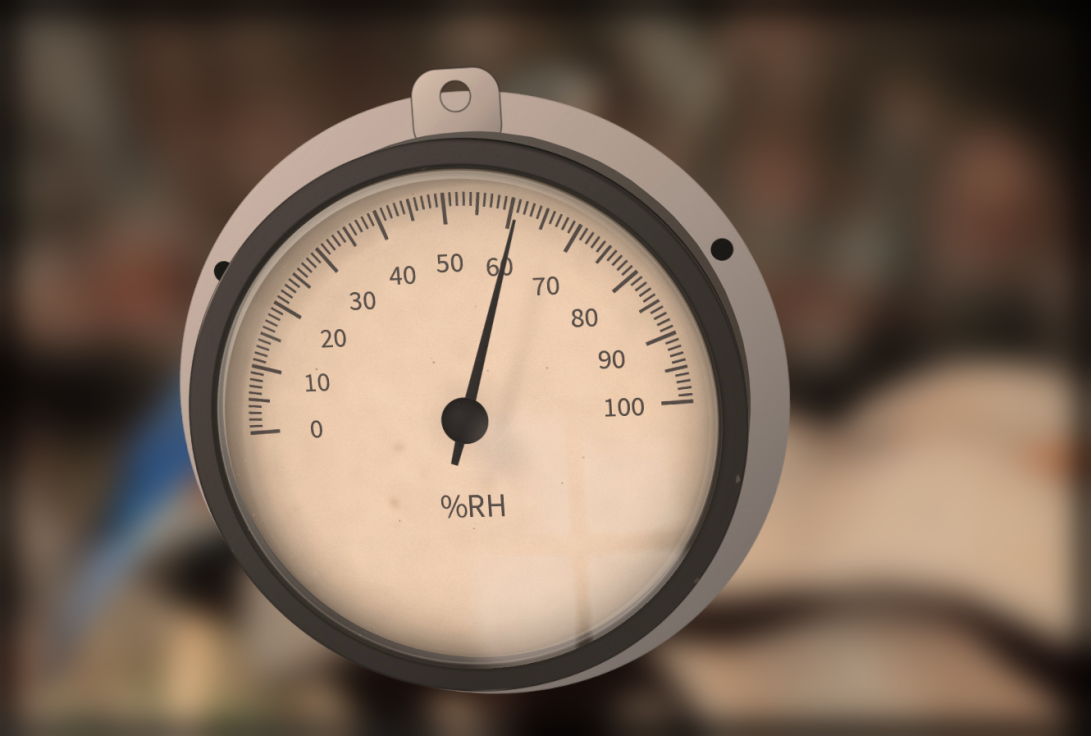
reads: 61
